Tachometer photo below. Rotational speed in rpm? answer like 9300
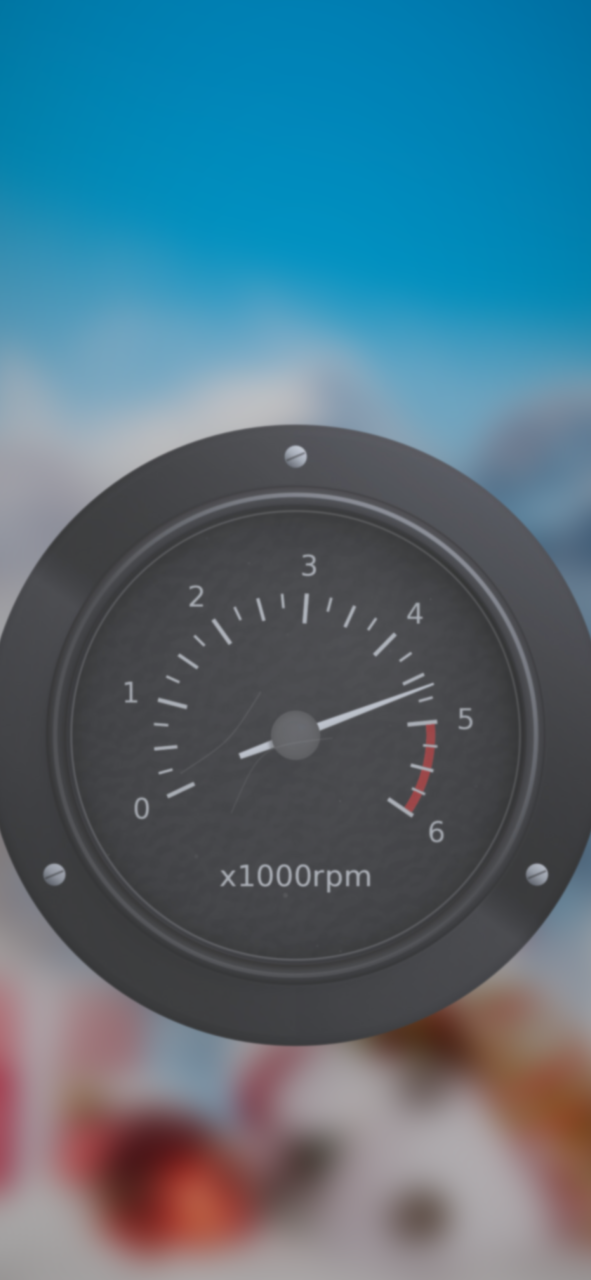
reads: 4625
